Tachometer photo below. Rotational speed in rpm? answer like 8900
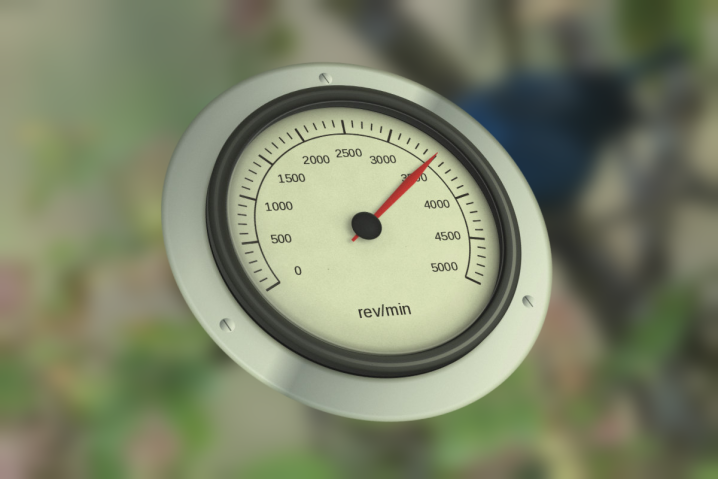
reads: 3500
